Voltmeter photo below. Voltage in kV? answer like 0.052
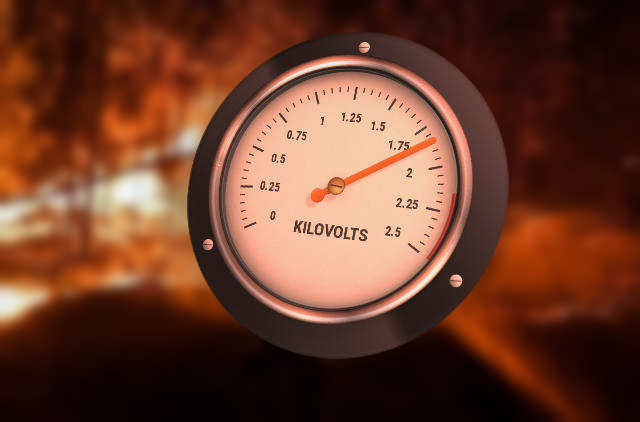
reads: 1.85
